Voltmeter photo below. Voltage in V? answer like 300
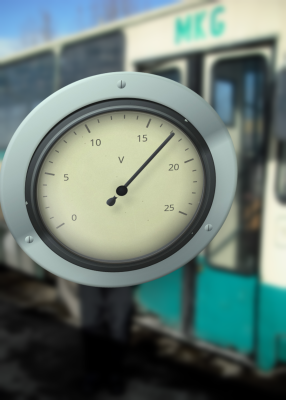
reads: 17
